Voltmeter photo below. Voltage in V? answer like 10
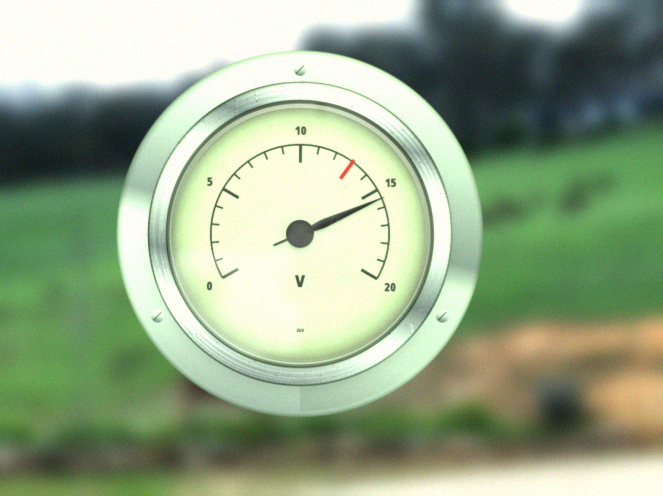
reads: 15.5
